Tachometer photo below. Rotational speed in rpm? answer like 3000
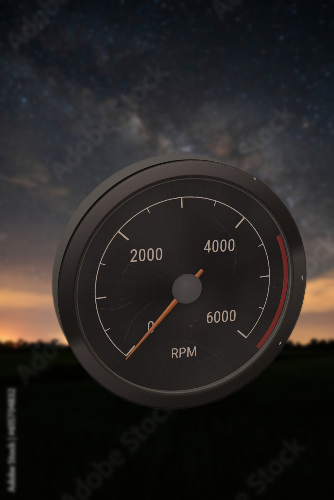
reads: 0
